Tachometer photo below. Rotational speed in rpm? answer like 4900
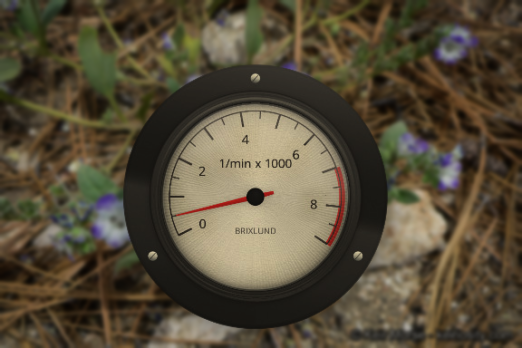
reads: 500
